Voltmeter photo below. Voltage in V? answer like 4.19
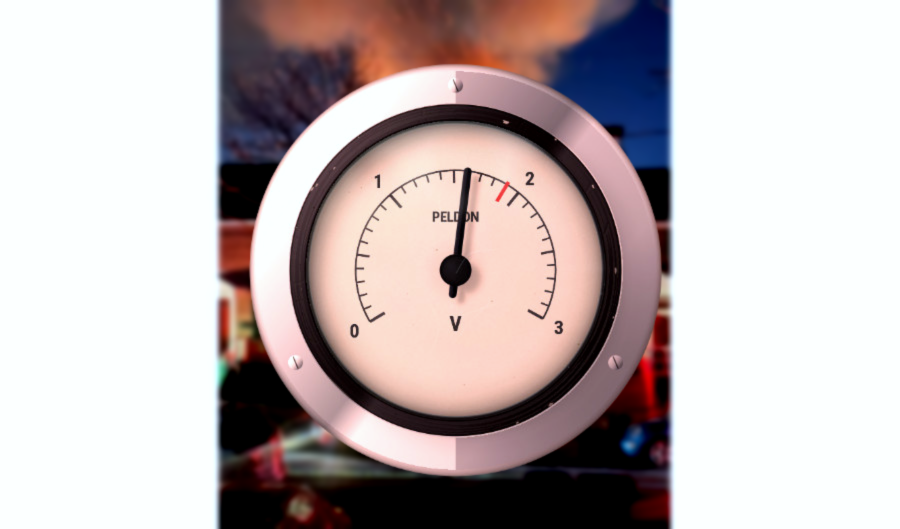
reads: 1.6
